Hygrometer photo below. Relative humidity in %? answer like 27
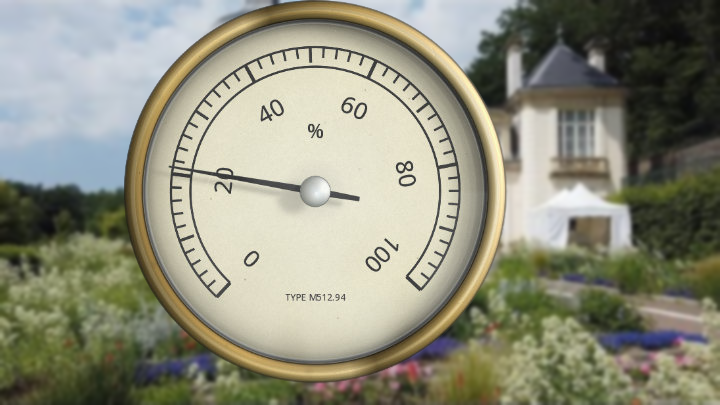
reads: 21
